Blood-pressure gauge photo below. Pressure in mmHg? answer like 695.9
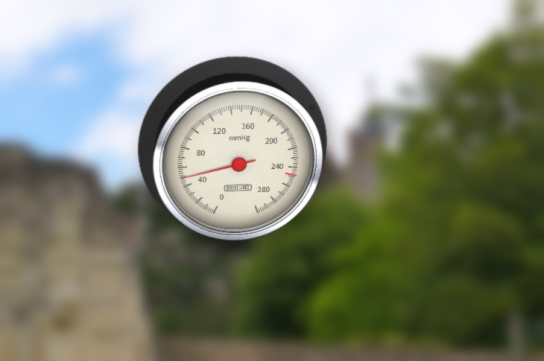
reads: 50
